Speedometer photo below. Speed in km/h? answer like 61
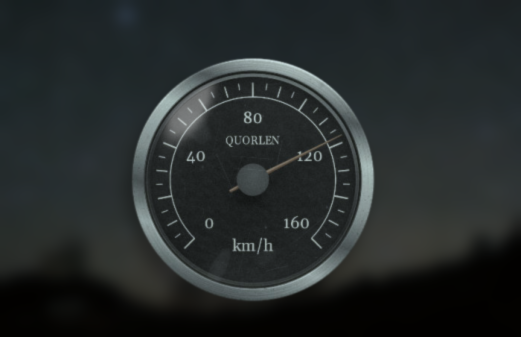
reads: 117.5
